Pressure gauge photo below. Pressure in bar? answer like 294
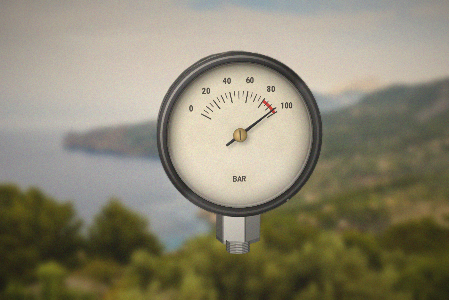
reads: 95
